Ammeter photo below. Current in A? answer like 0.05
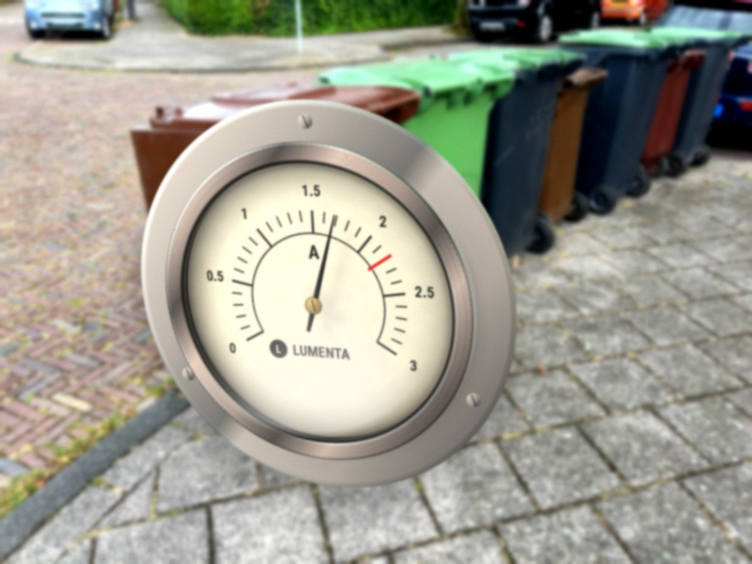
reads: 1.7
